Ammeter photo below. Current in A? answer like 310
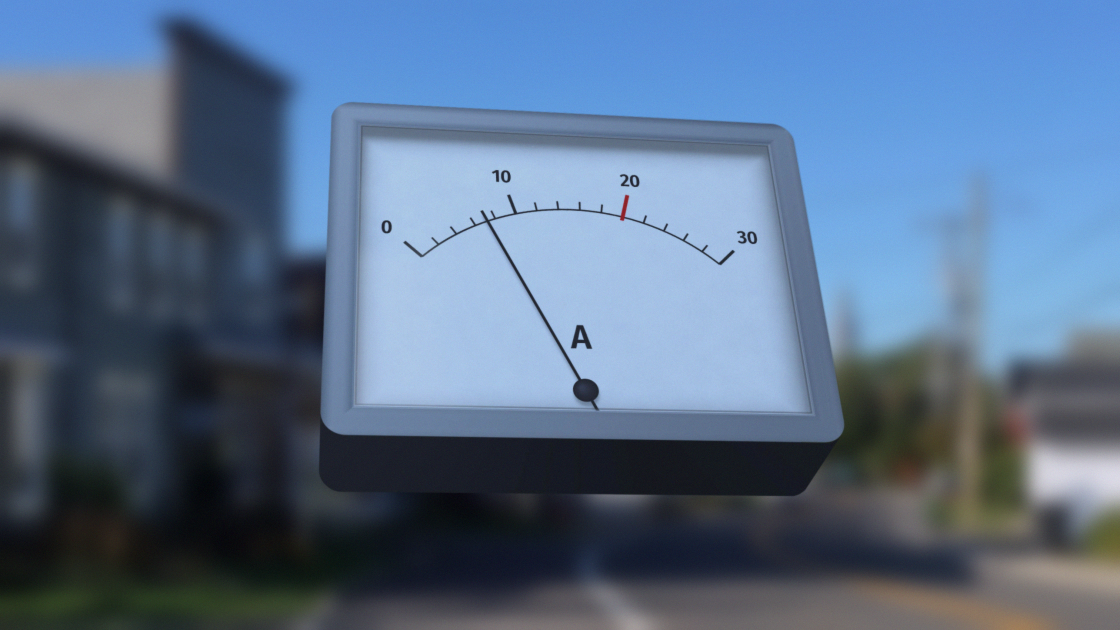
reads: 7
